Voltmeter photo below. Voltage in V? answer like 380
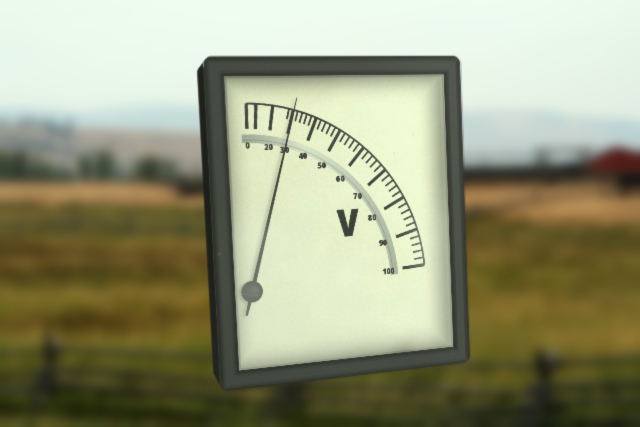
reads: 30
